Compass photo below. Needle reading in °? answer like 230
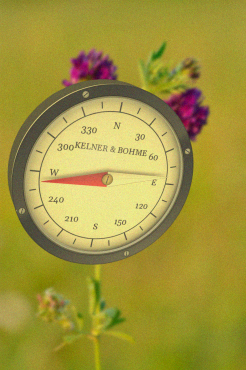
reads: 262.5
